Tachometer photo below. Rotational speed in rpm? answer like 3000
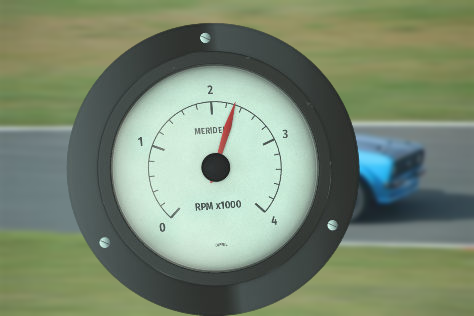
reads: 2300
